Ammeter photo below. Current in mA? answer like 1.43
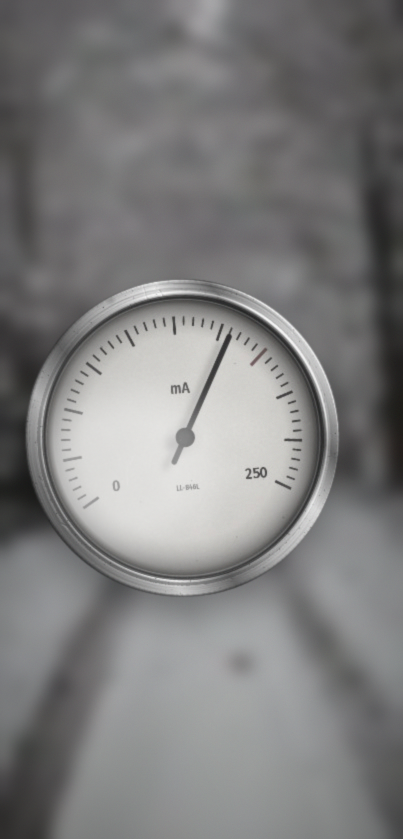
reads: 155
